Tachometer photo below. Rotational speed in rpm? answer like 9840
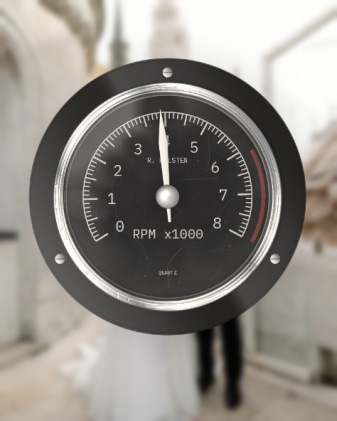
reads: 3900
